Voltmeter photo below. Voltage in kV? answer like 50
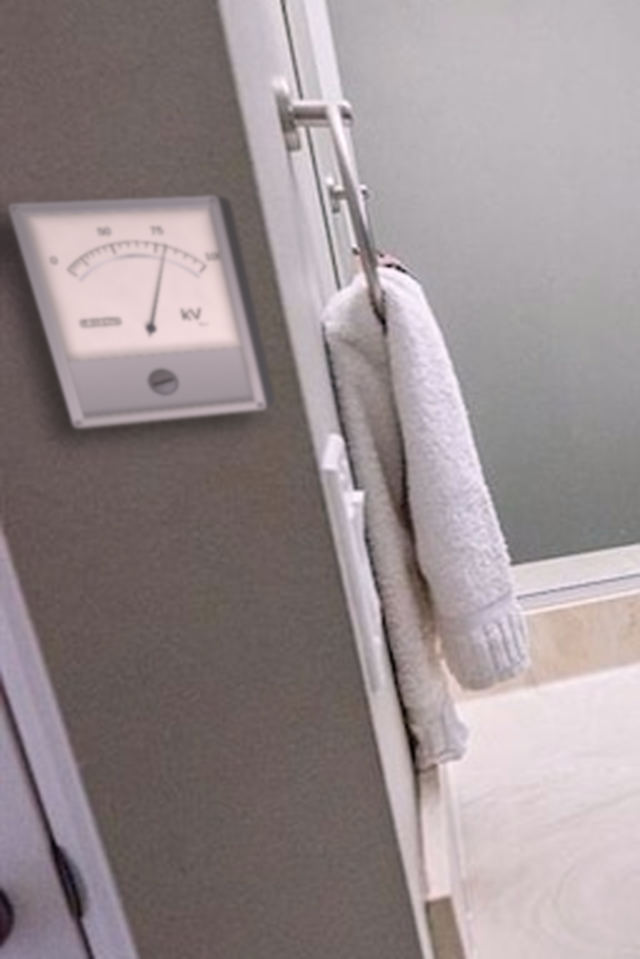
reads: 80
